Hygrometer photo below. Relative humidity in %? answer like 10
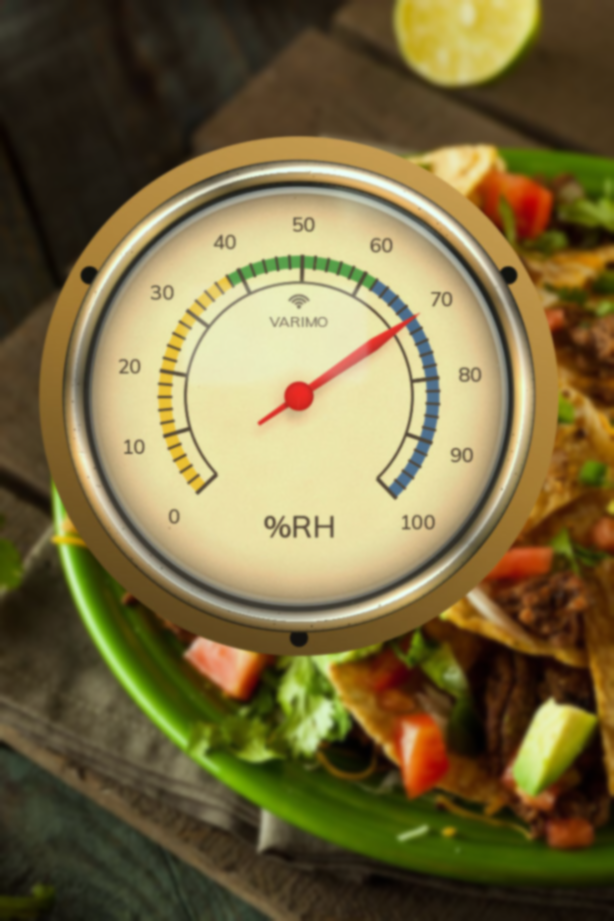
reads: 70
